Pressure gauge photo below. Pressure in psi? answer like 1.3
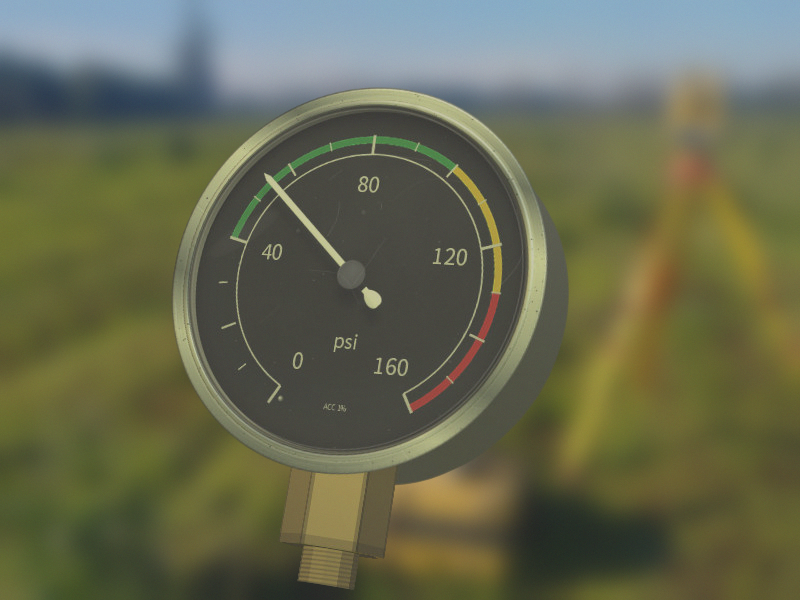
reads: 55
